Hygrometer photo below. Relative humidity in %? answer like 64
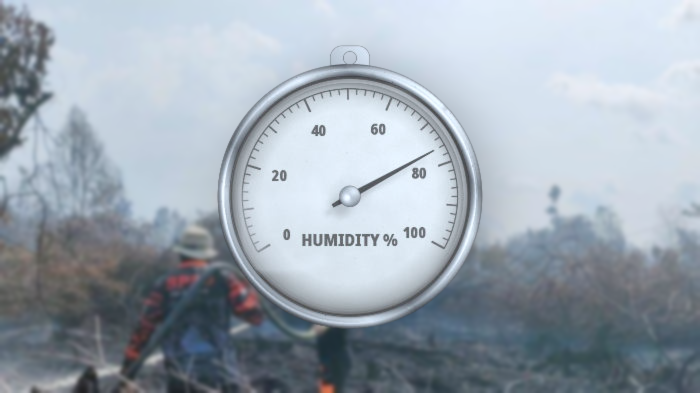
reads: 76
